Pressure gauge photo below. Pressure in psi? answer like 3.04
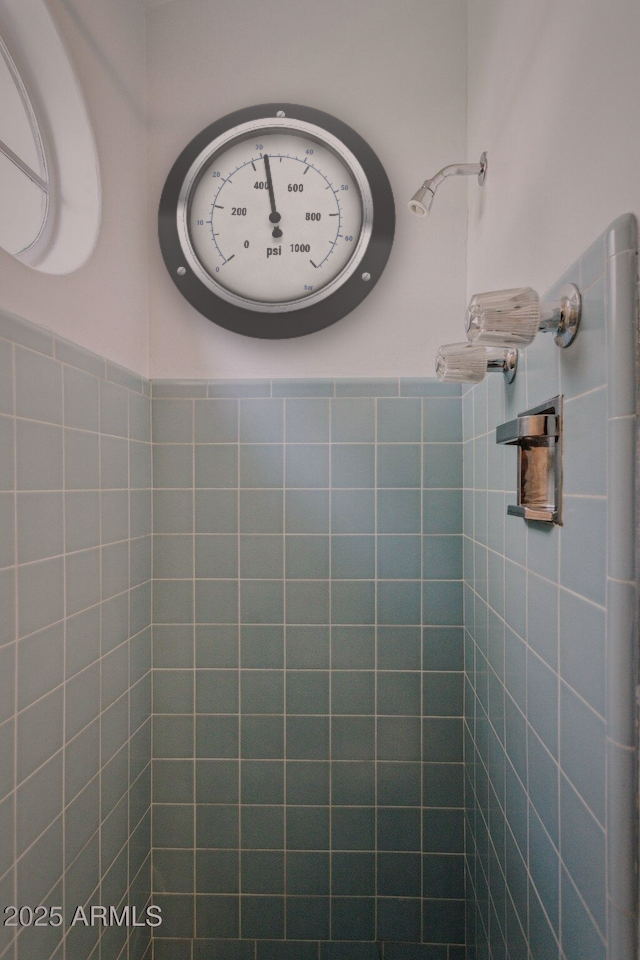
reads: 450
